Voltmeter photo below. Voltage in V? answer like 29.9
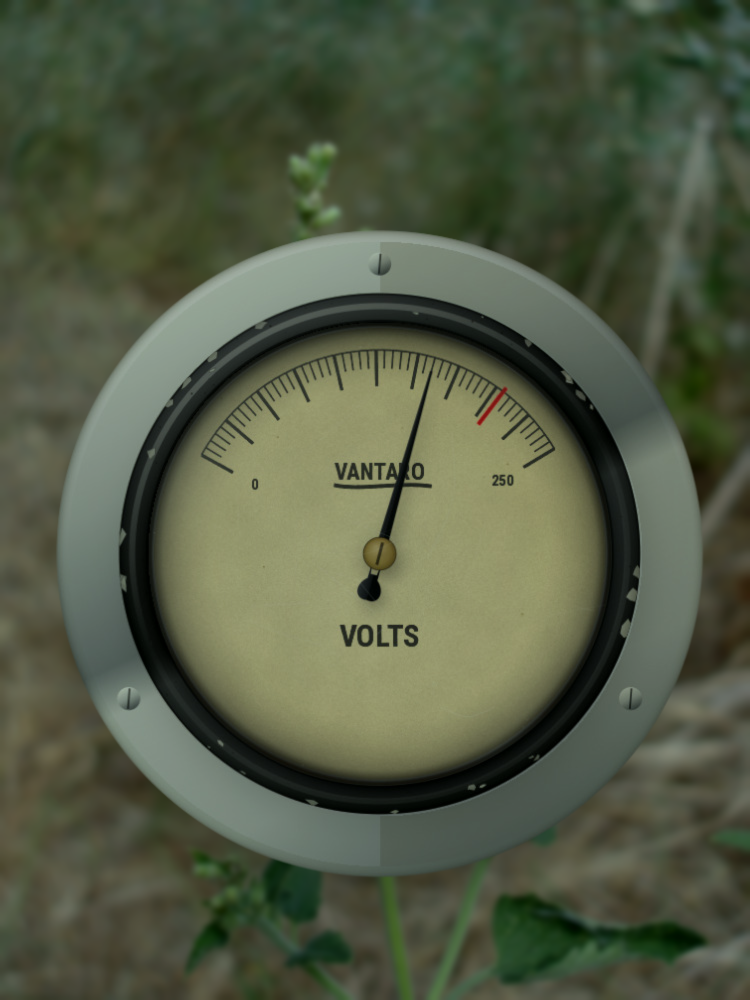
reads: 160
